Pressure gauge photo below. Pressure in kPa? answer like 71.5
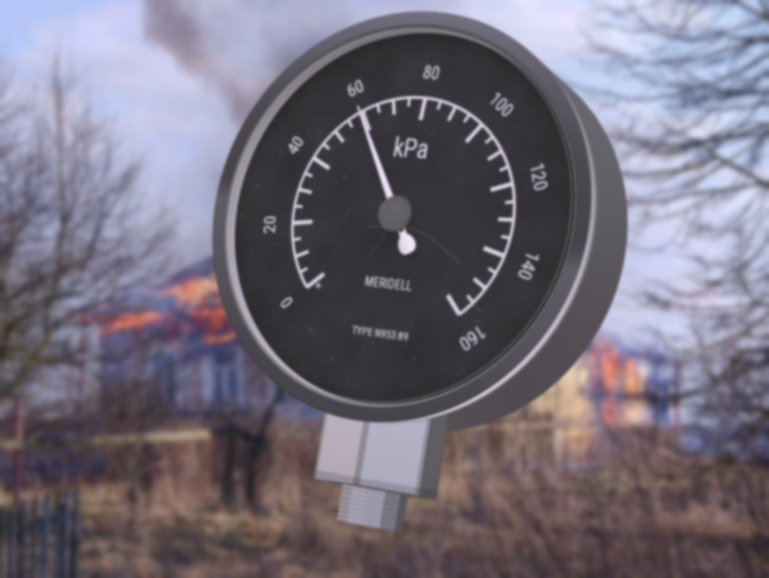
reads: 60
